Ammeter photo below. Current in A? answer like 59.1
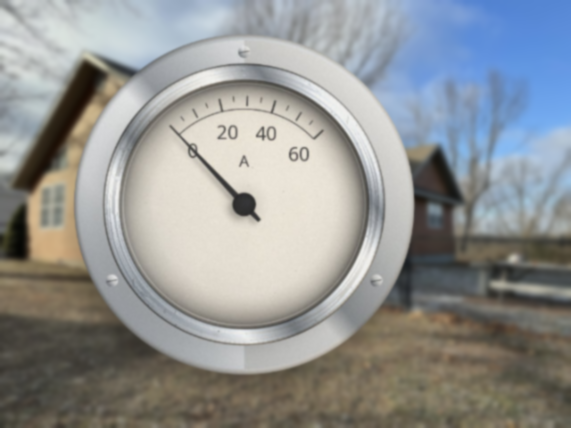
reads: 0
